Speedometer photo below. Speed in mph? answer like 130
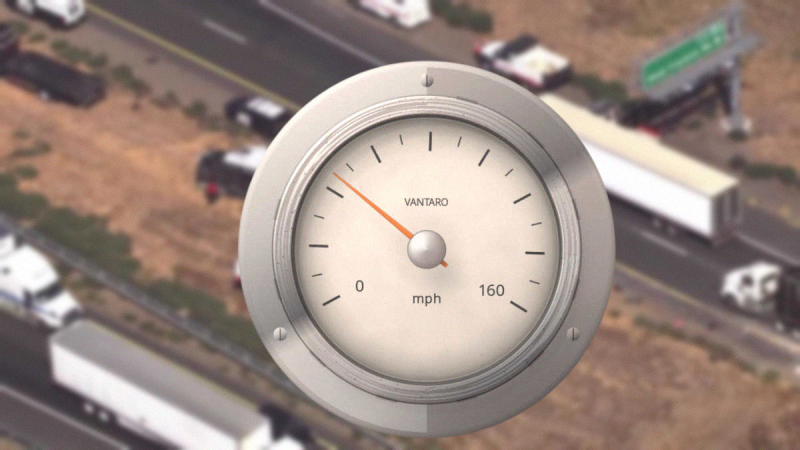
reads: 45
